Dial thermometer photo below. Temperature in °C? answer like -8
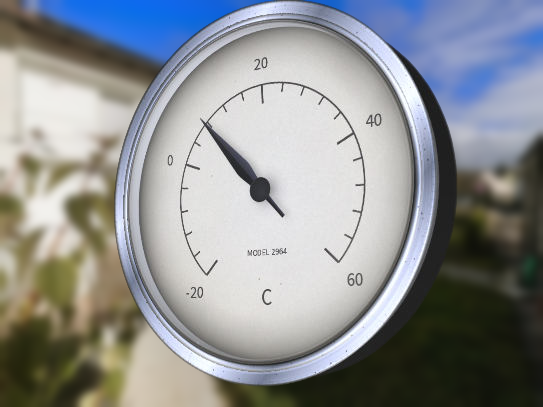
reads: 8
